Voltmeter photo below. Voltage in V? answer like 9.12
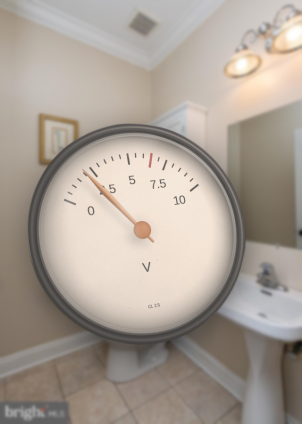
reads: 2
